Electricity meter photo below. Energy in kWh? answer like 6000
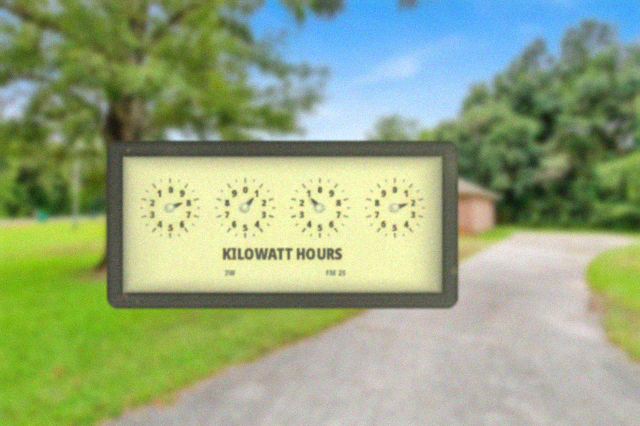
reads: 8112
